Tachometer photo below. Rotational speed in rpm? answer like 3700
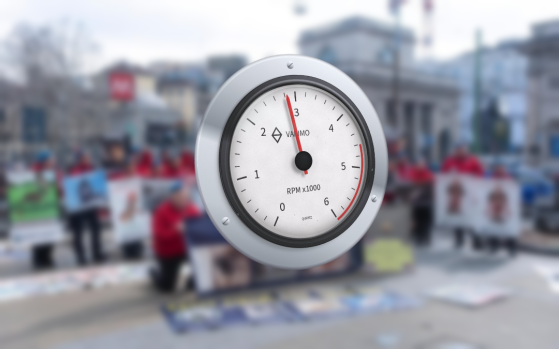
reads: 2800
